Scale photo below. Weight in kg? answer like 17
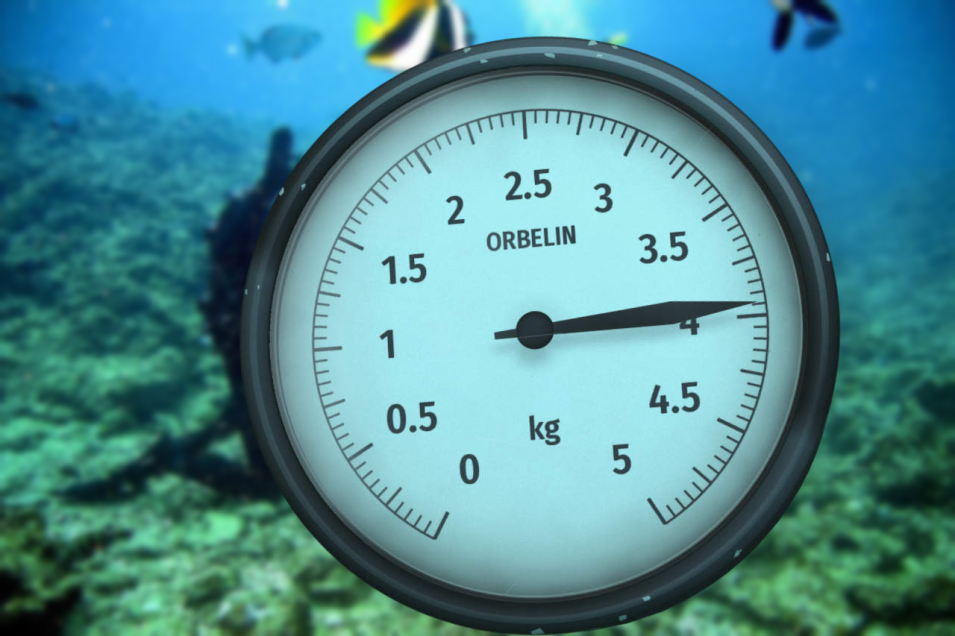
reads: 3.95
